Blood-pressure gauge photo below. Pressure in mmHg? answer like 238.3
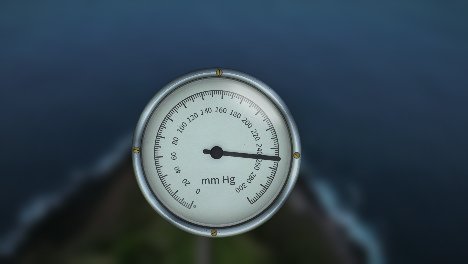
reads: 250
